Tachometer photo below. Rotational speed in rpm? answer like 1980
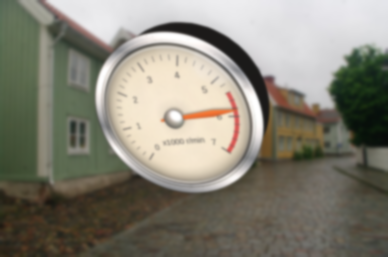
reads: 5800
